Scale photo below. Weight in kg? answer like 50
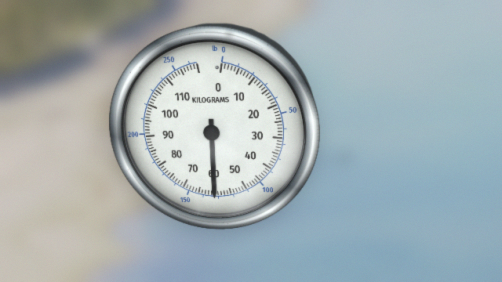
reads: 60
